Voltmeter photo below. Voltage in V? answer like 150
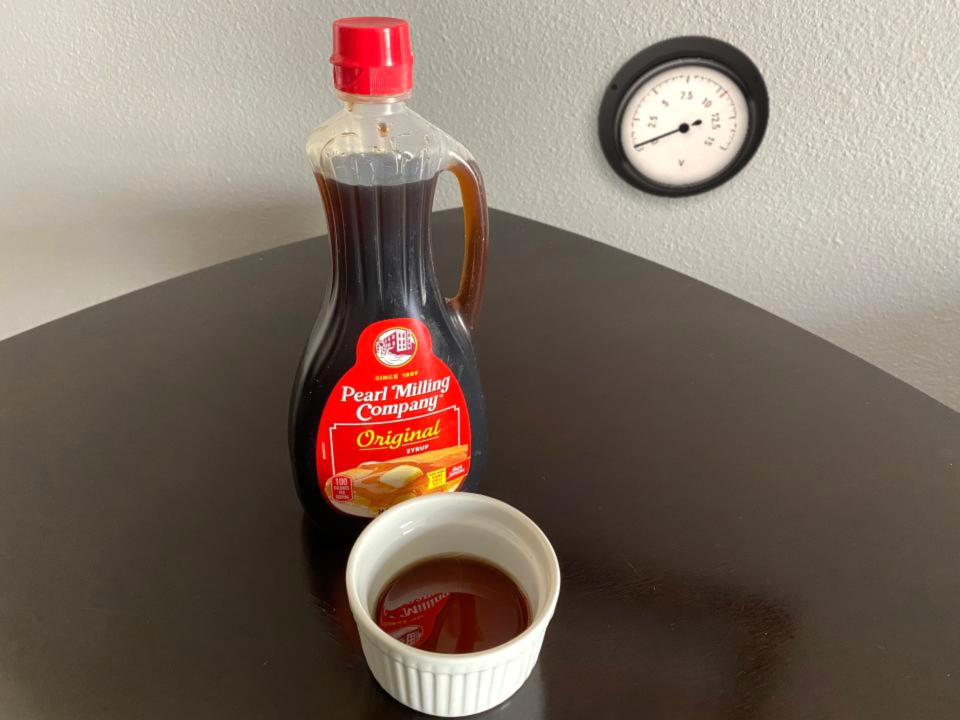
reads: 0.5
